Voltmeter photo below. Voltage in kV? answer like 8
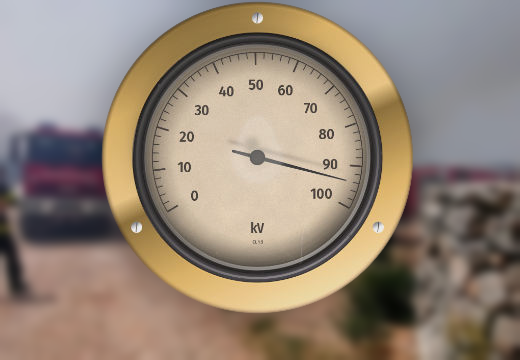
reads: 94
